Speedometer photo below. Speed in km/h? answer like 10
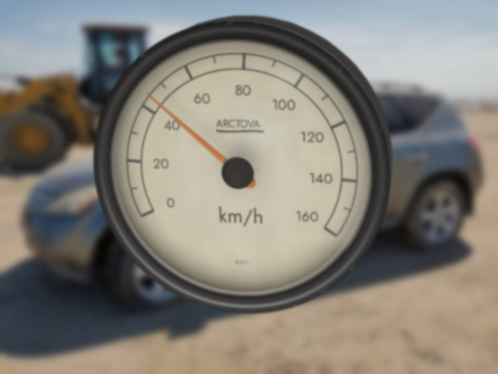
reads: 45
